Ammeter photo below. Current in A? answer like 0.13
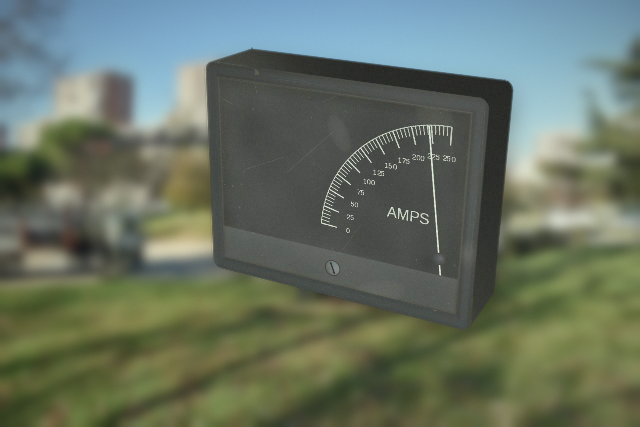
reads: 225
